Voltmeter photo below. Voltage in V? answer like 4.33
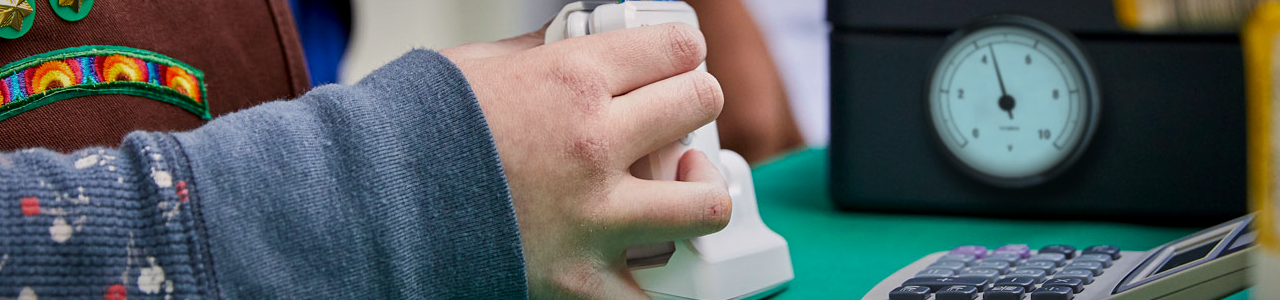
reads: 4.5
